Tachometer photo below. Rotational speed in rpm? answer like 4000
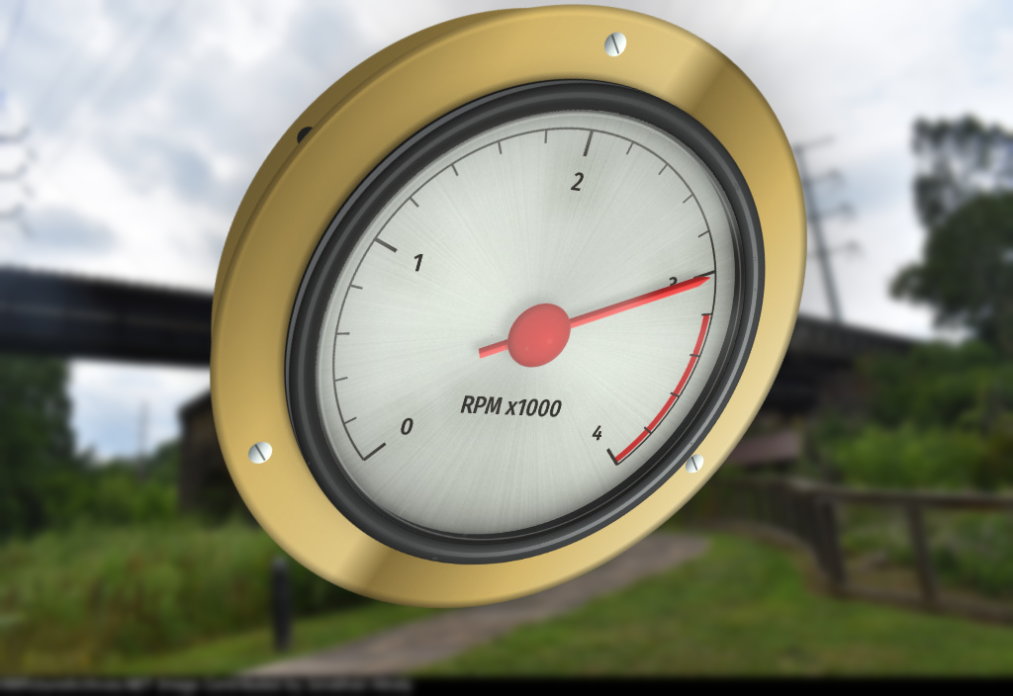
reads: 3000
